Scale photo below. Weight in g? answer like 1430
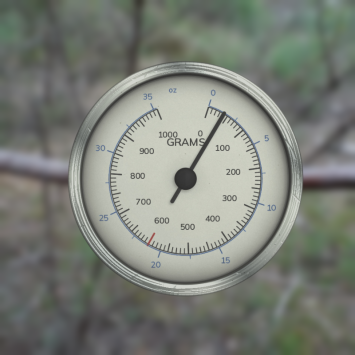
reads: 40
